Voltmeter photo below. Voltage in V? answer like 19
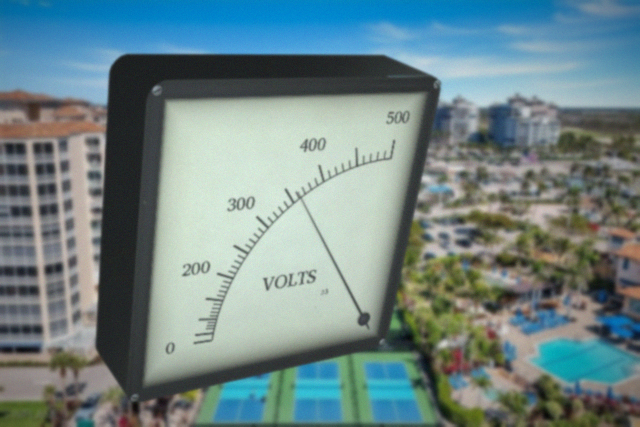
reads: 360
